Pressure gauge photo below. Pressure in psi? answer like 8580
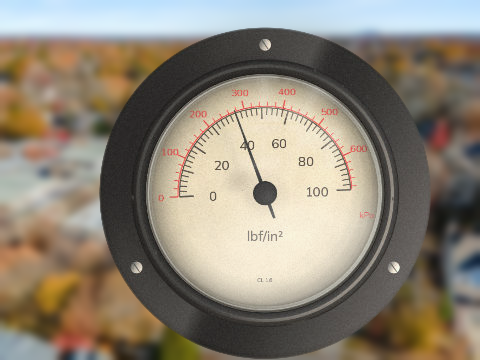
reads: 40
